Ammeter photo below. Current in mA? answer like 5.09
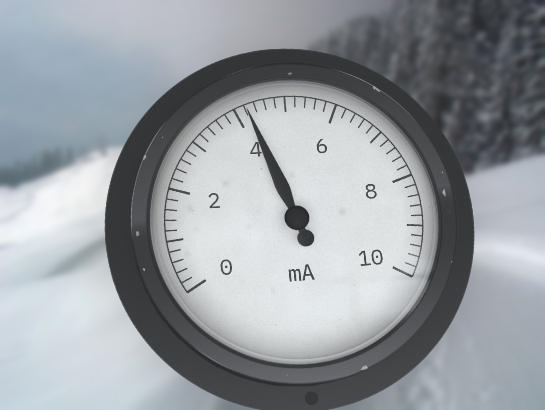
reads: 4.2
